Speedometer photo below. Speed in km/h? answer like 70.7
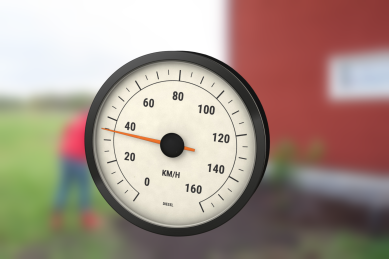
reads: 35
